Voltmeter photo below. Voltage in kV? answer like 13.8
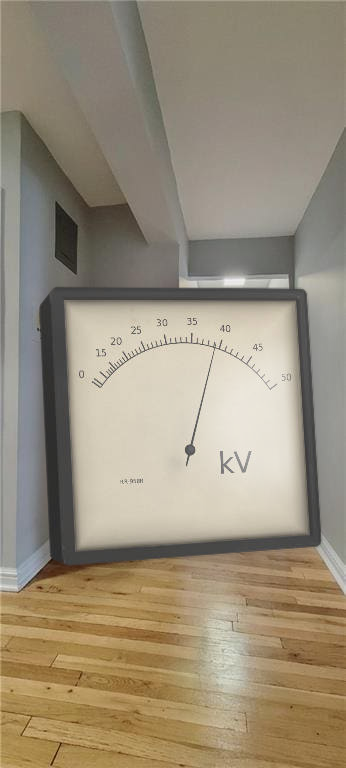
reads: 39
